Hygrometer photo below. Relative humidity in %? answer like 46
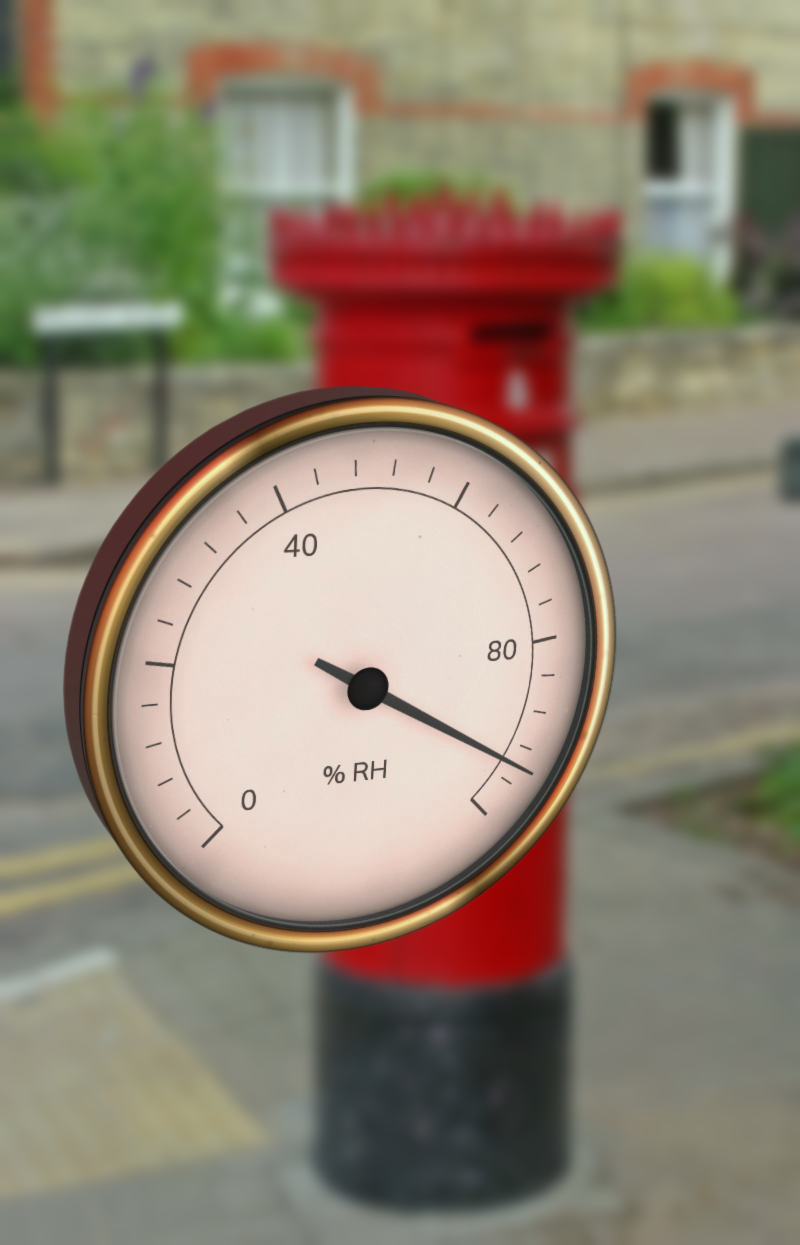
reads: 94
